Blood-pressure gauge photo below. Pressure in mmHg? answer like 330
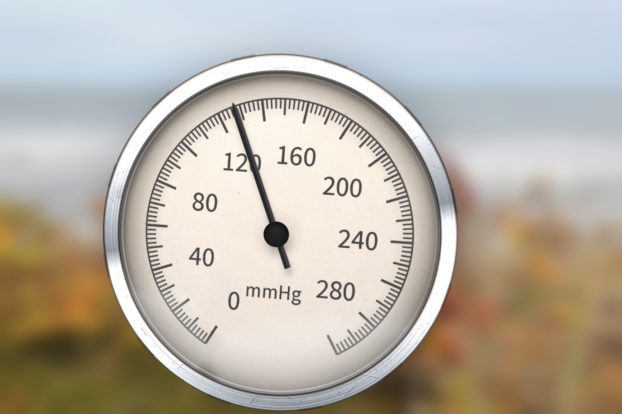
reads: 128
